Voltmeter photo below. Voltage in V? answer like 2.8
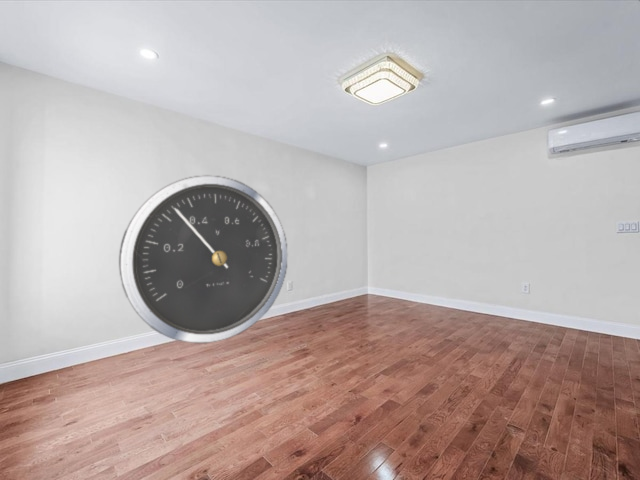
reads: 0.34
